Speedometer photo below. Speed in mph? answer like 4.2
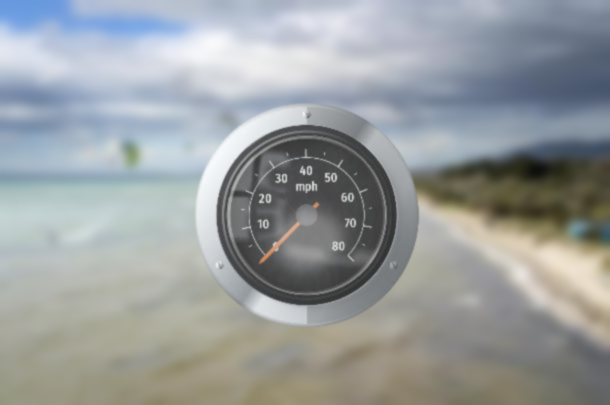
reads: 0
